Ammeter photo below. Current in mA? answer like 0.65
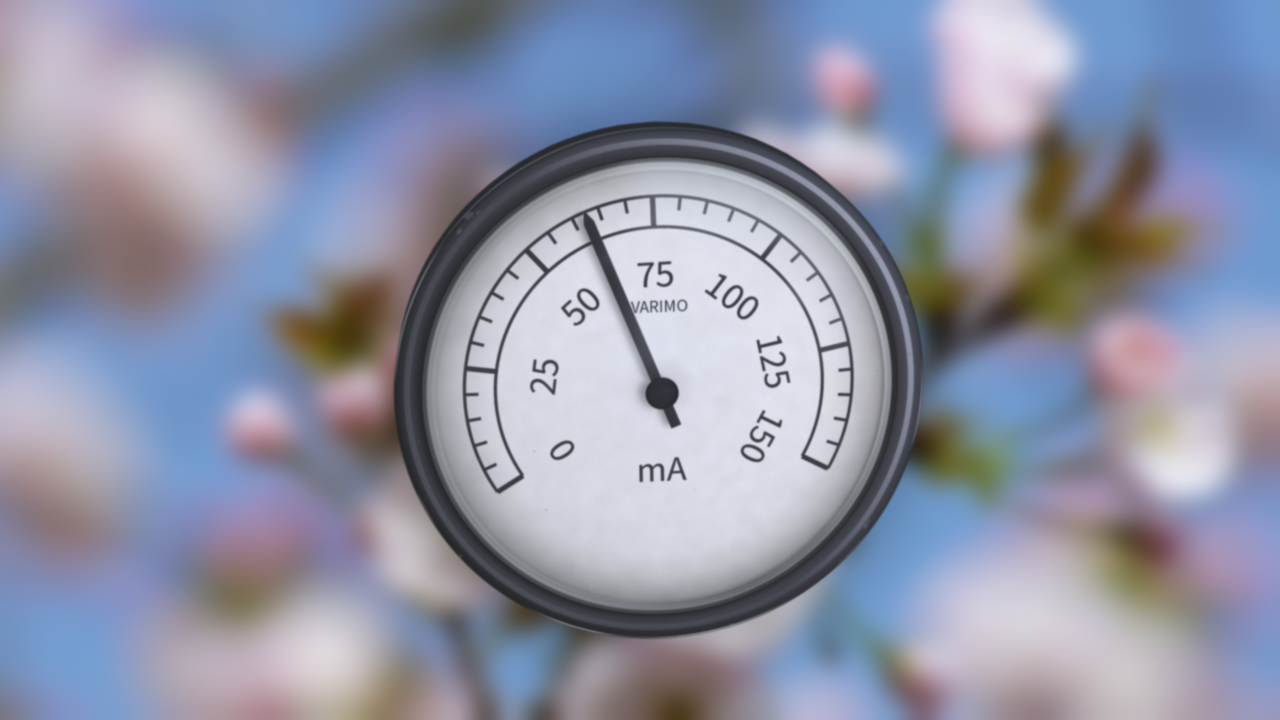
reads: 62.5
